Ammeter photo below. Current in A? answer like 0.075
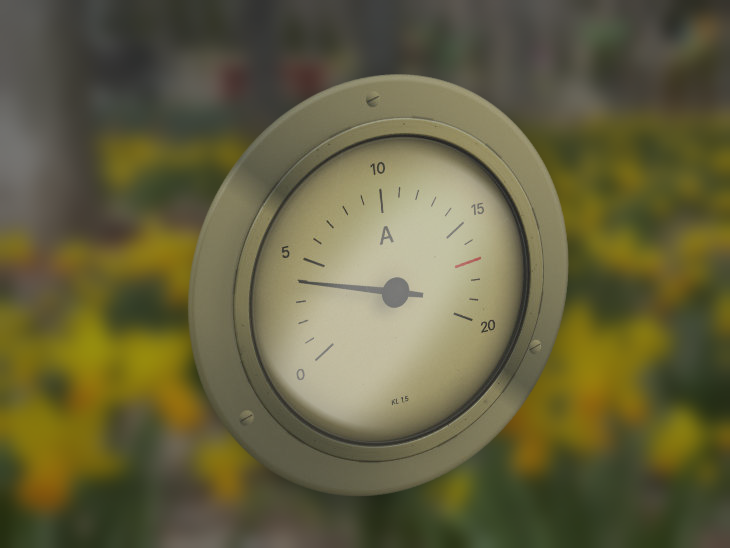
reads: 4
